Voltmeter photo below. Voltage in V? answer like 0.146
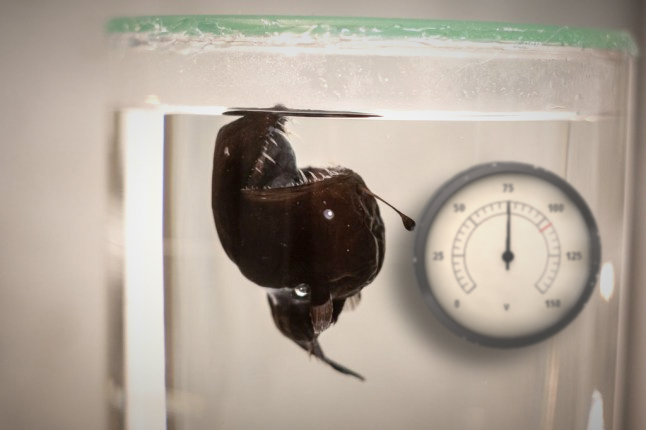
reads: 75
